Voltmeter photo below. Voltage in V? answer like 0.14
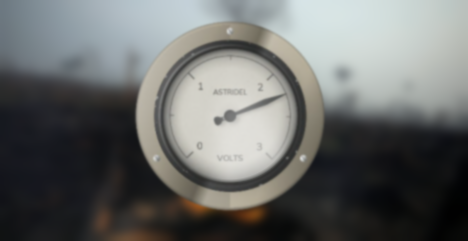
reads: 2.25
